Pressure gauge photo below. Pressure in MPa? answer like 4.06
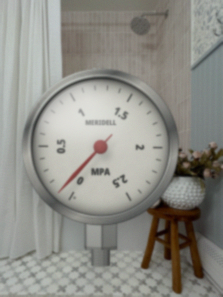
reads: 0.1
